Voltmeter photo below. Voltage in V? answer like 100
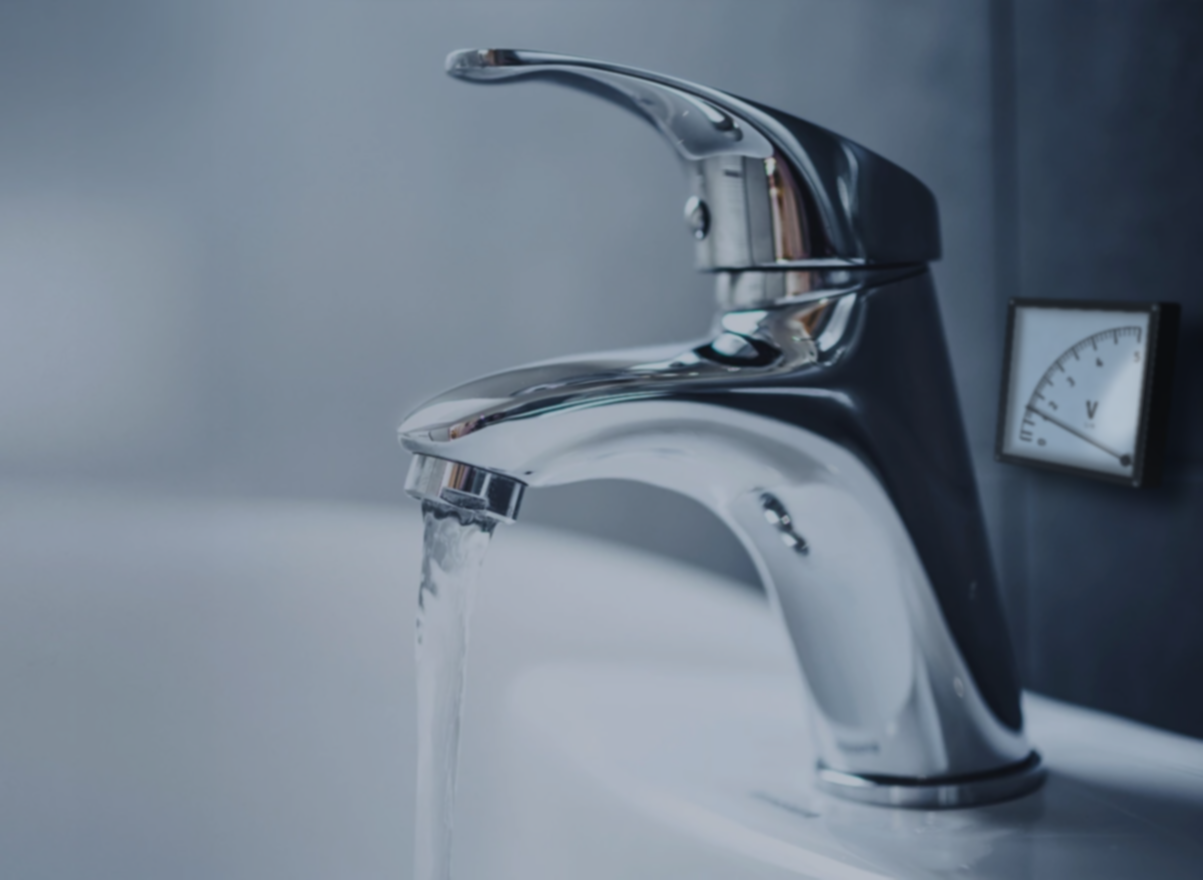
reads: 1.5
